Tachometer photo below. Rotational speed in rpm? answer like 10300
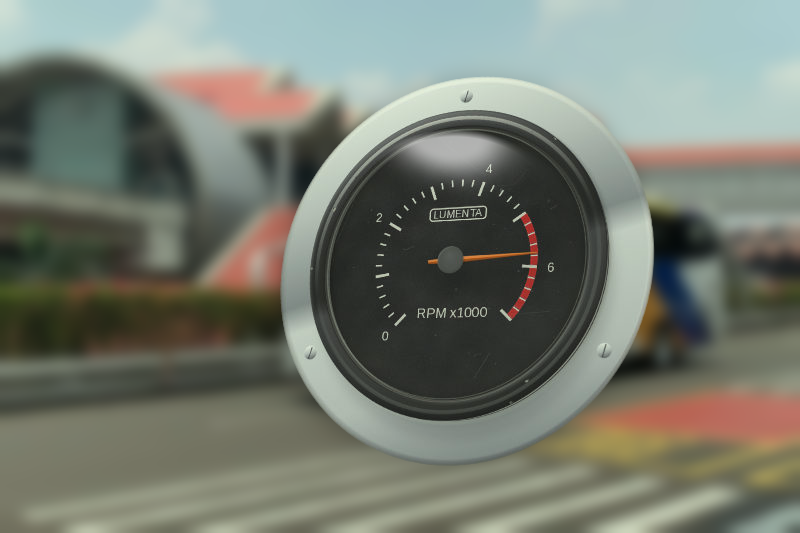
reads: 5800
